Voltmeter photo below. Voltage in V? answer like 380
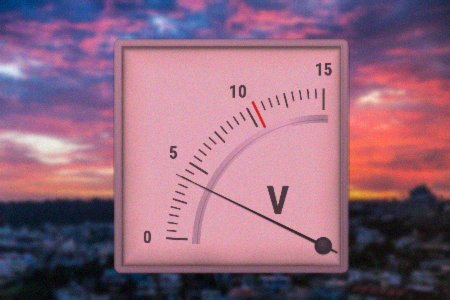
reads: 4
